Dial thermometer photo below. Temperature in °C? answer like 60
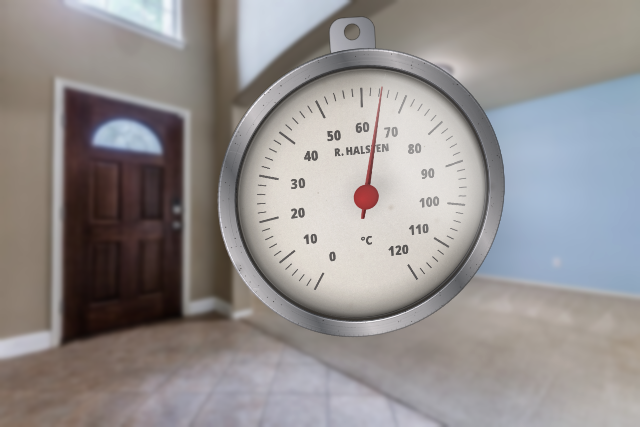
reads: 64
